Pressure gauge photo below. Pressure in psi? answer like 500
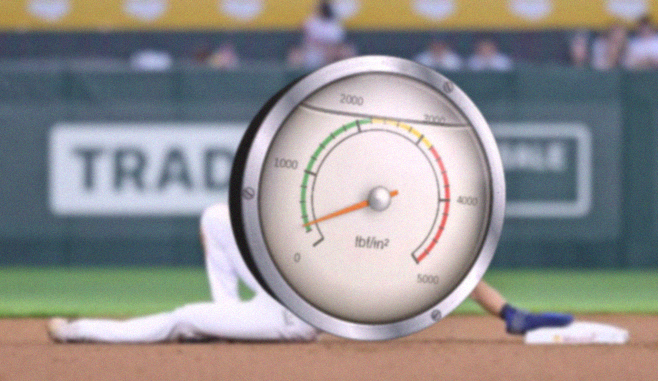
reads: 300
